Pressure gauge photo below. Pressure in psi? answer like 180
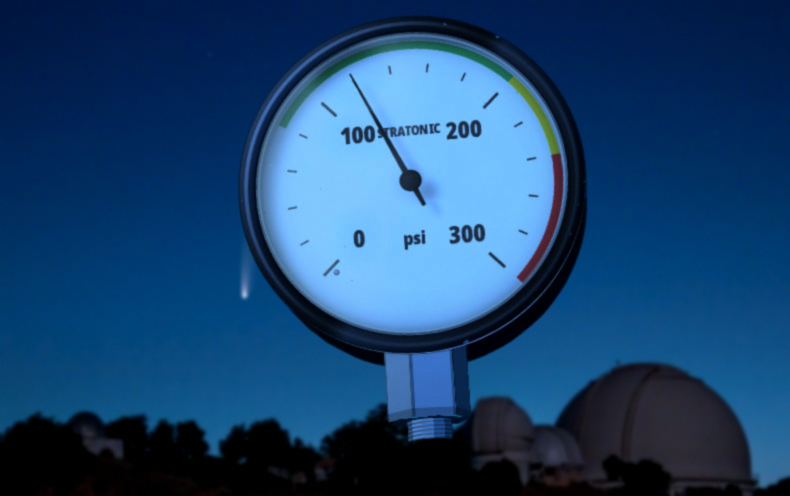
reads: 120
